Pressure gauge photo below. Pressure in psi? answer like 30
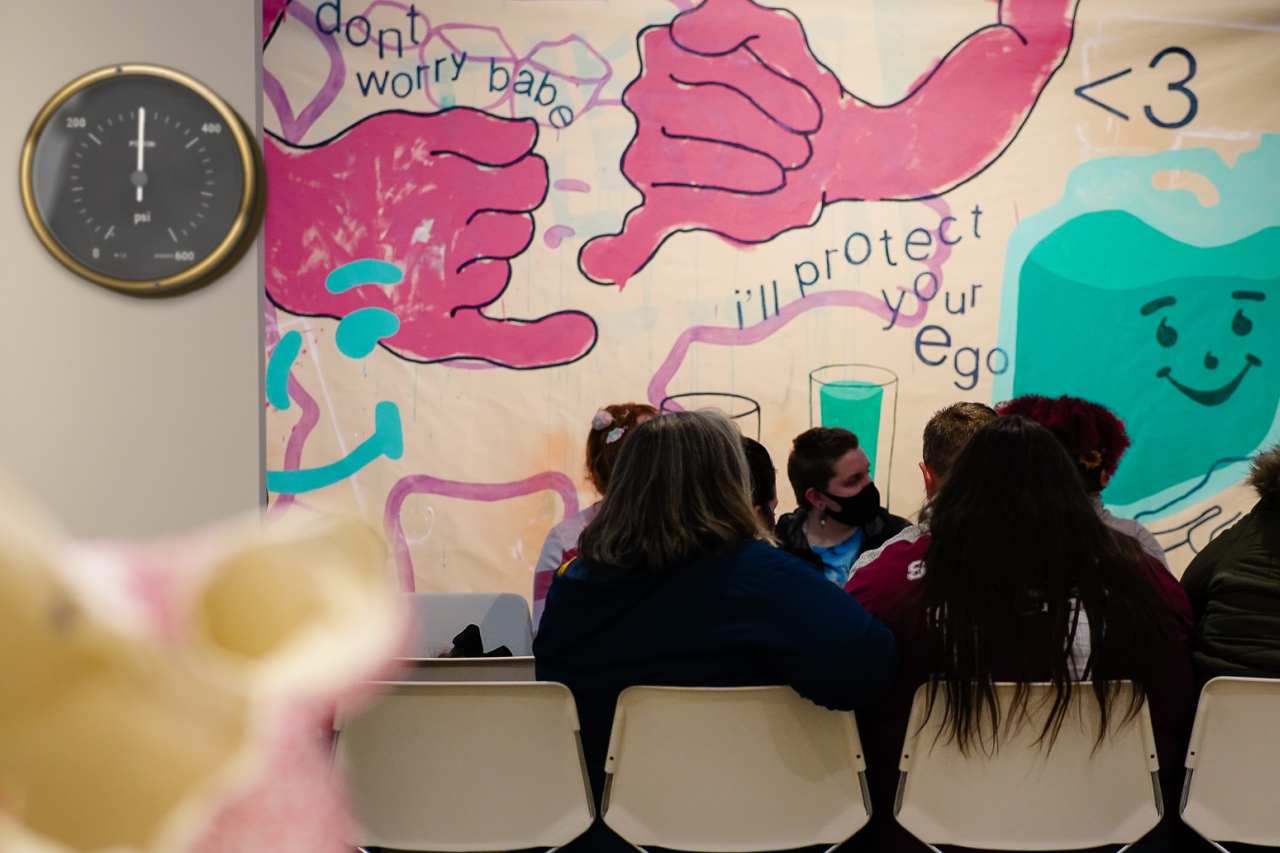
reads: 300
